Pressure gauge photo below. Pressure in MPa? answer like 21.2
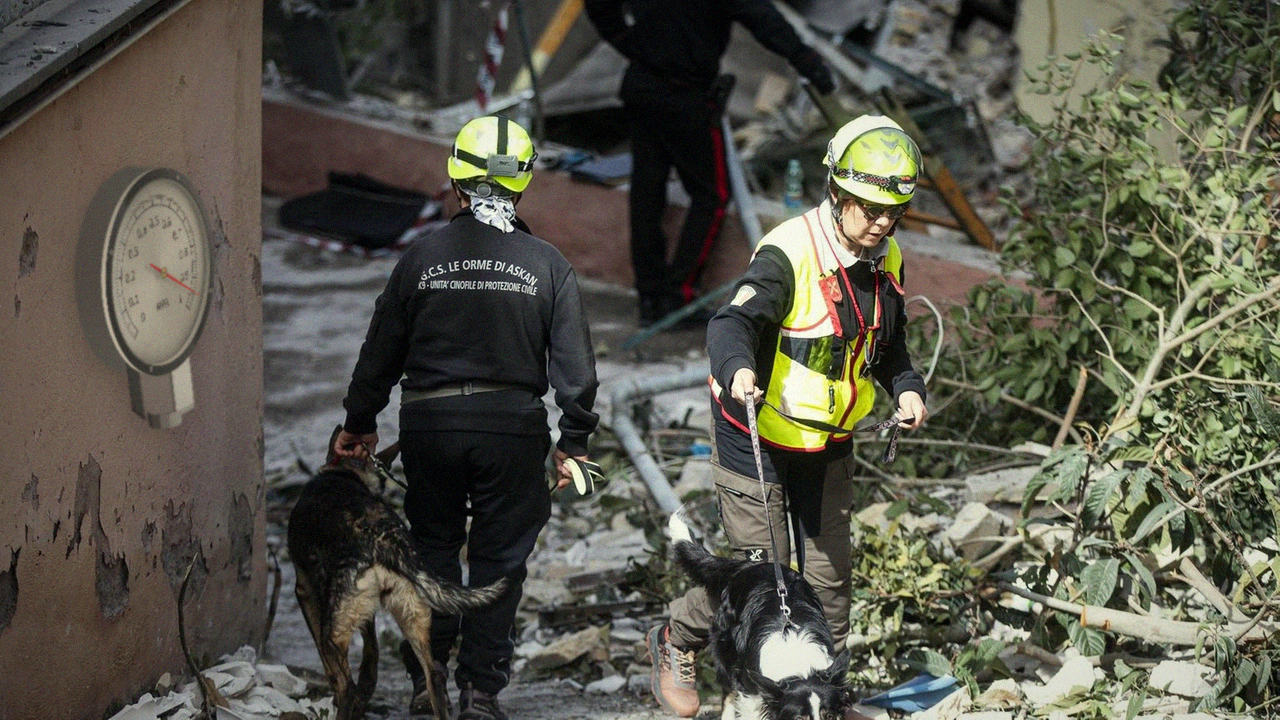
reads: 0.95
